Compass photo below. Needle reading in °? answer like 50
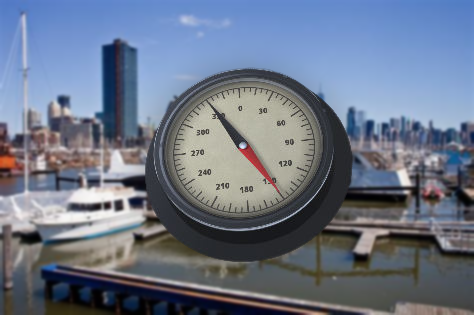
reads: 150
